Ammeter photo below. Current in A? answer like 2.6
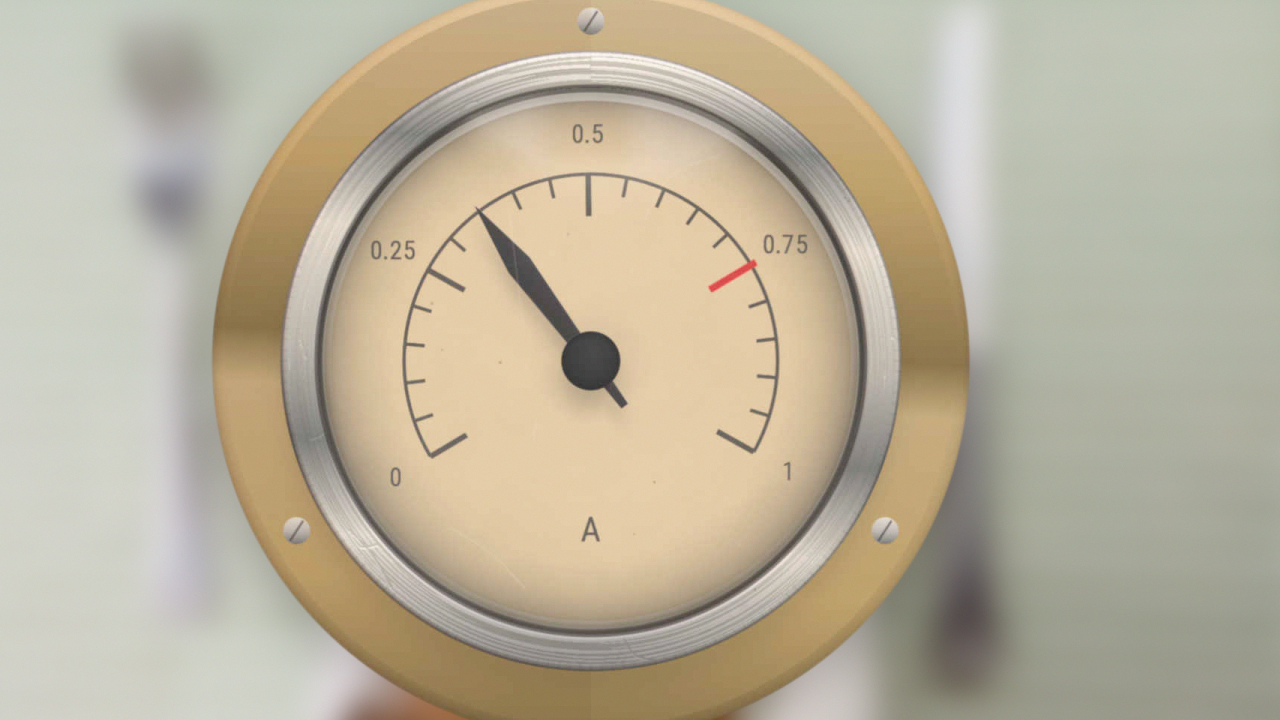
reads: 0.35
